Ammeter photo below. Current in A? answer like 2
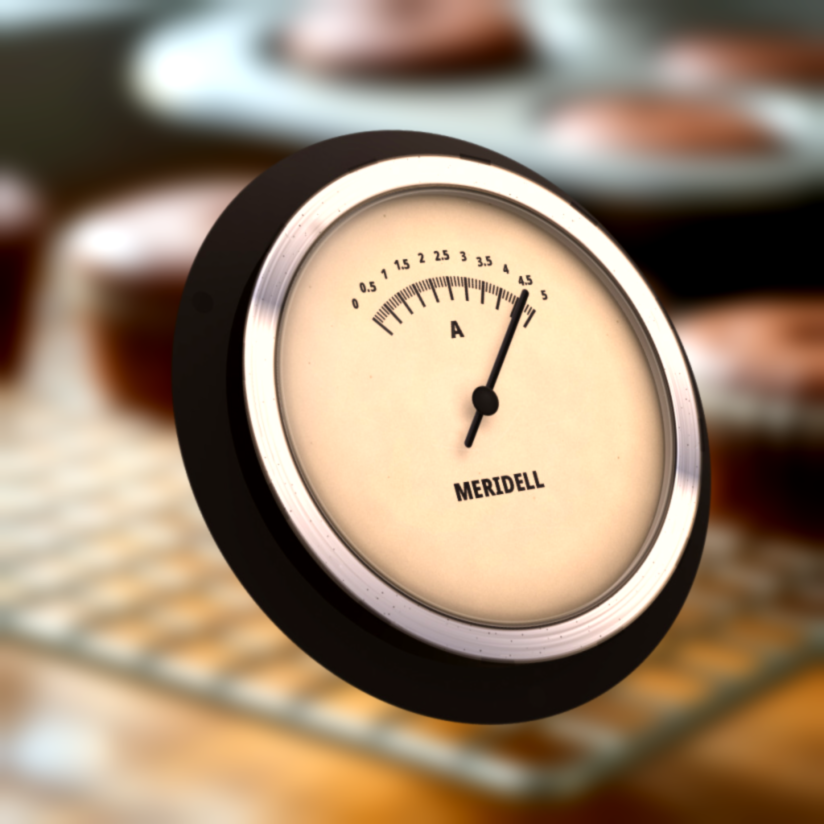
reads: 4.5
